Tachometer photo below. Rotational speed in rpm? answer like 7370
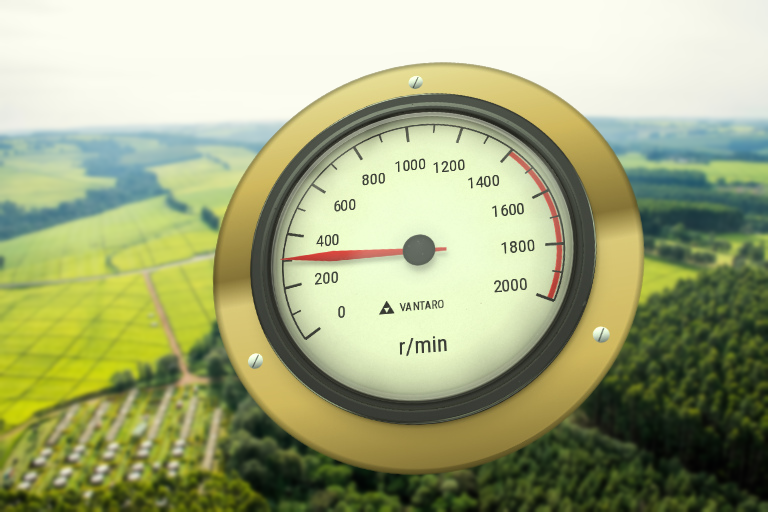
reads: 300
